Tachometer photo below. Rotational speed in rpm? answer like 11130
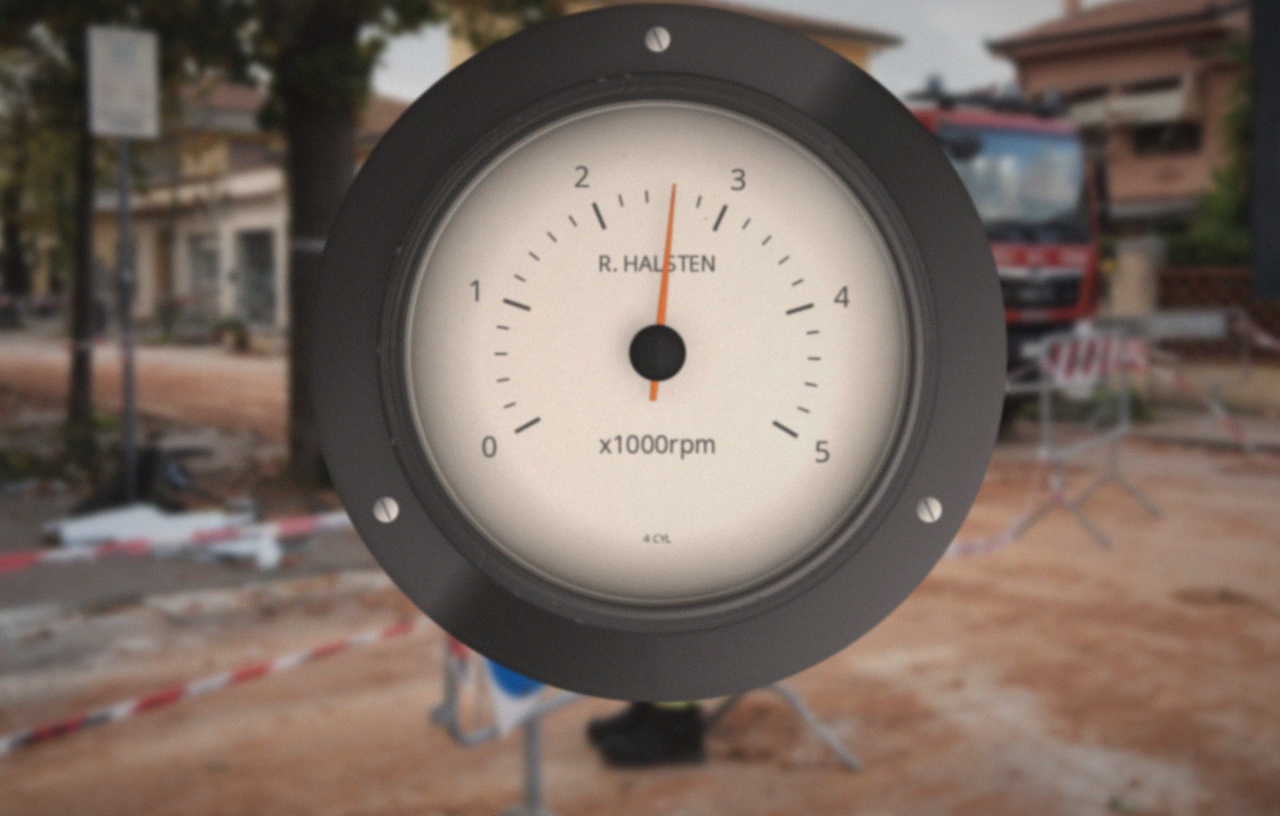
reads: 2600
